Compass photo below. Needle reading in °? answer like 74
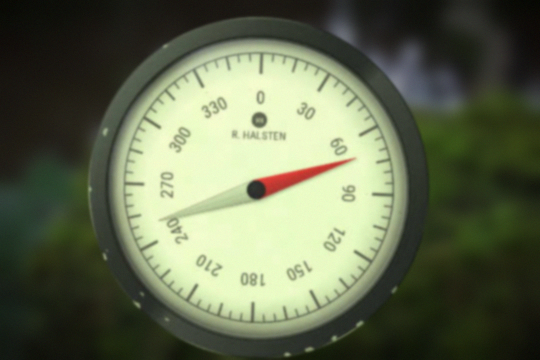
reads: 70
